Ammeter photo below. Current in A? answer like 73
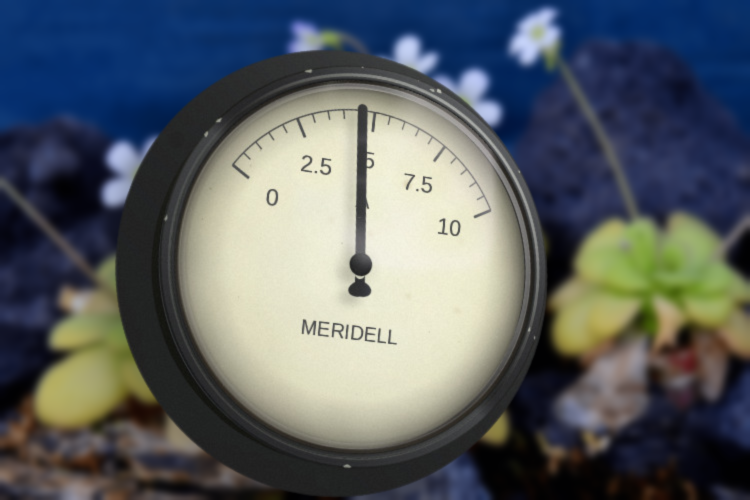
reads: 4.5
